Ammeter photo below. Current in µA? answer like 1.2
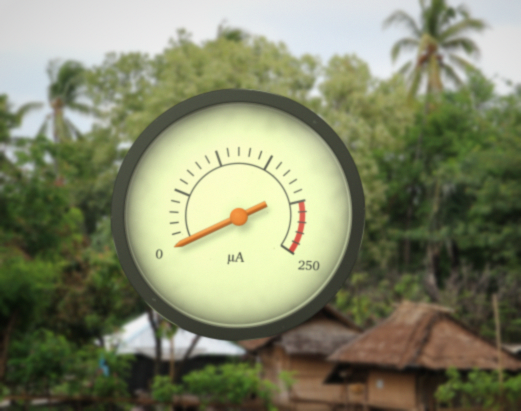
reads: 0
